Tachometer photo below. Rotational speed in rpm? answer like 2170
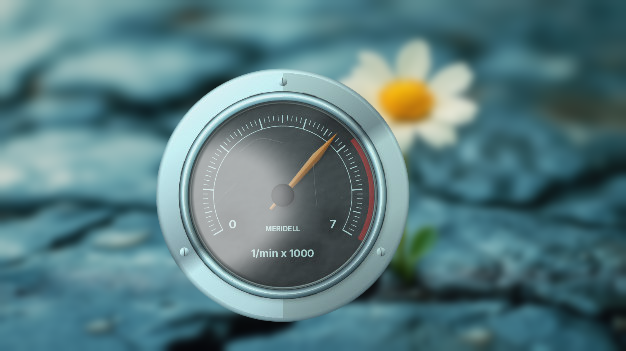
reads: 4700
